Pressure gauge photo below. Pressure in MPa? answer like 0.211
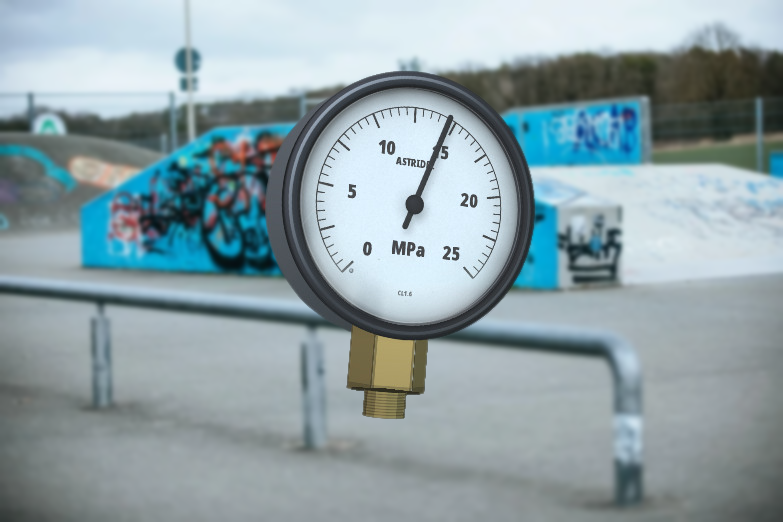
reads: 14.5
